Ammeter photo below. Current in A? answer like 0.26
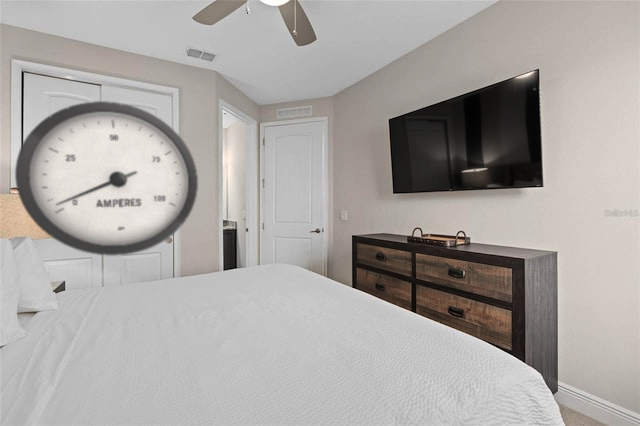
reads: 2.5
